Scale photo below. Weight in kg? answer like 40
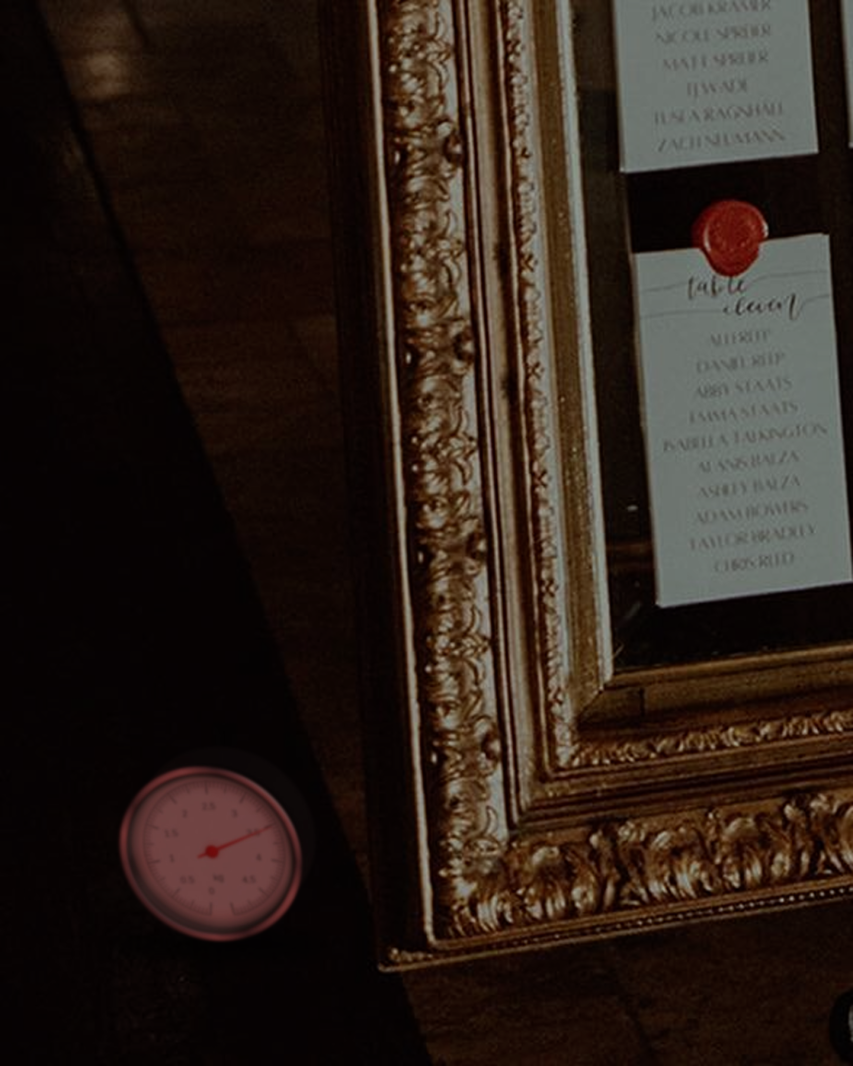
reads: 3.5
